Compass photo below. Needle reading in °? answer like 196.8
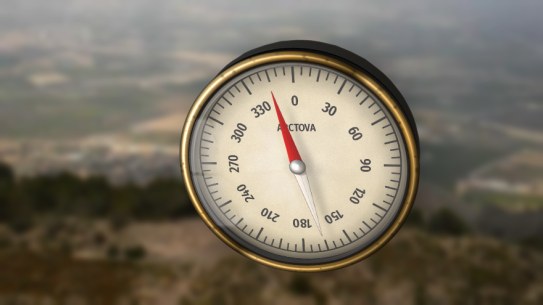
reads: 345
